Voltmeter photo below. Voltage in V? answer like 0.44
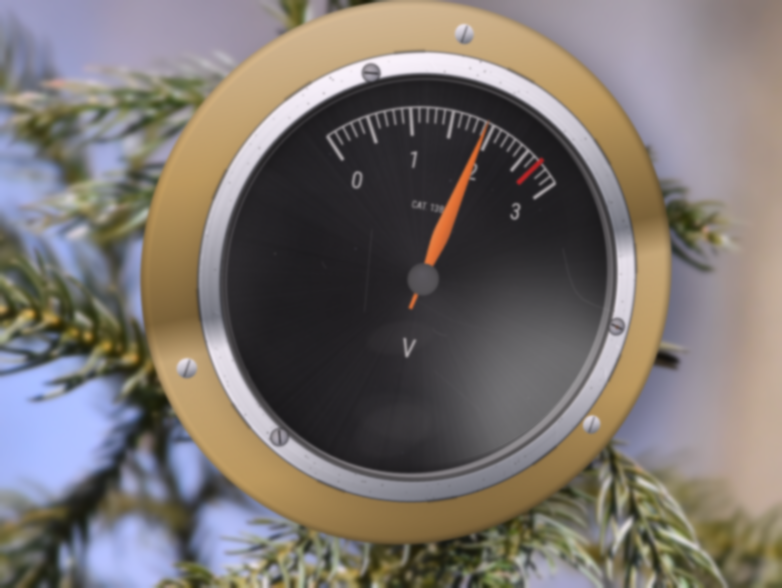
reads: 1.9
